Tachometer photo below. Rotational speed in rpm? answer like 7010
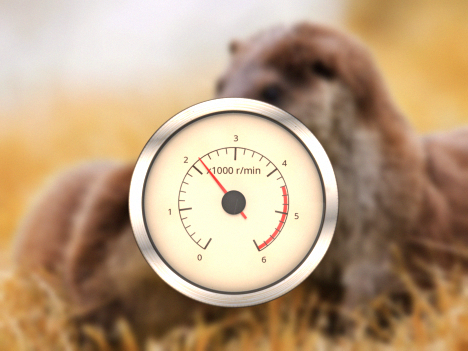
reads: 2200
